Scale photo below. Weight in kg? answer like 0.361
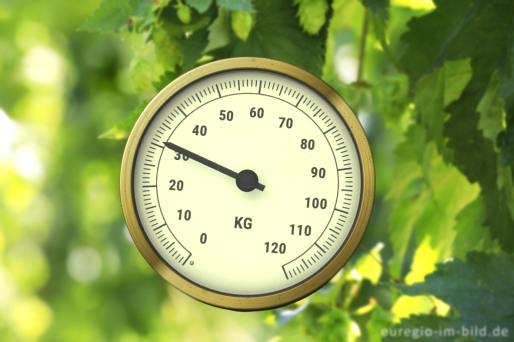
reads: 31
